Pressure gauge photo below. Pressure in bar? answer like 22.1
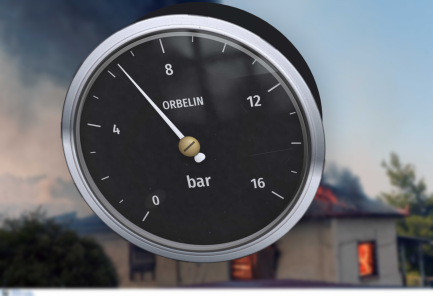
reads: 6.5
